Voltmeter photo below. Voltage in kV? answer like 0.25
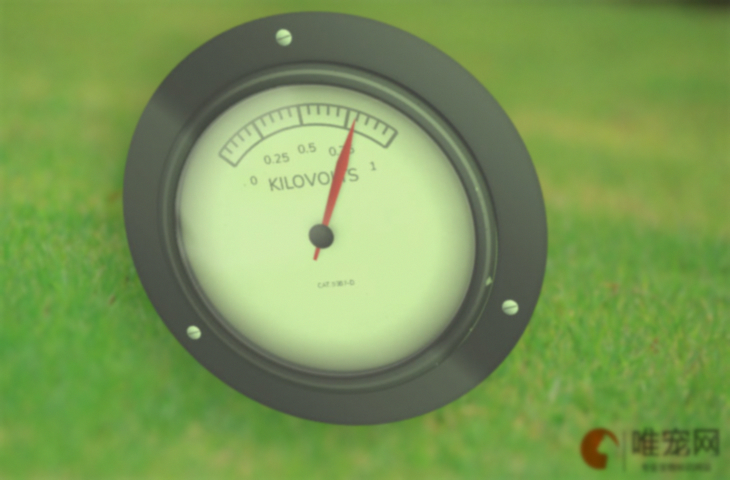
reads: 0.8
